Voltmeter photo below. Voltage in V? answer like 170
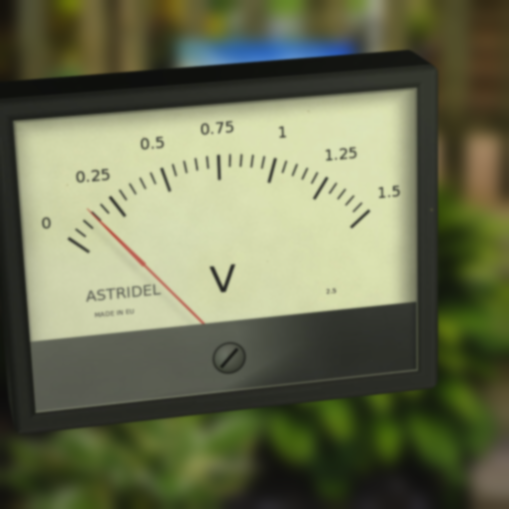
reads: 0.15
